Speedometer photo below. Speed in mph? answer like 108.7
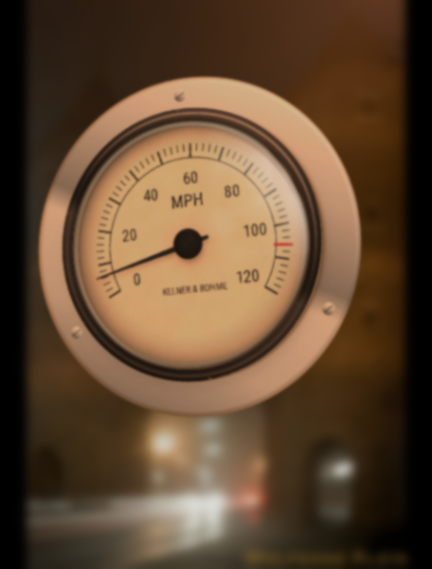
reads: 6
